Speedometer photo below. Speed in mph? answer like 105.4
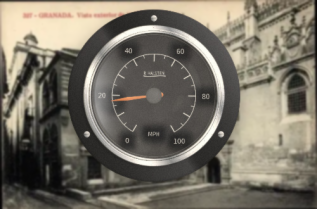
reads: 17.5
